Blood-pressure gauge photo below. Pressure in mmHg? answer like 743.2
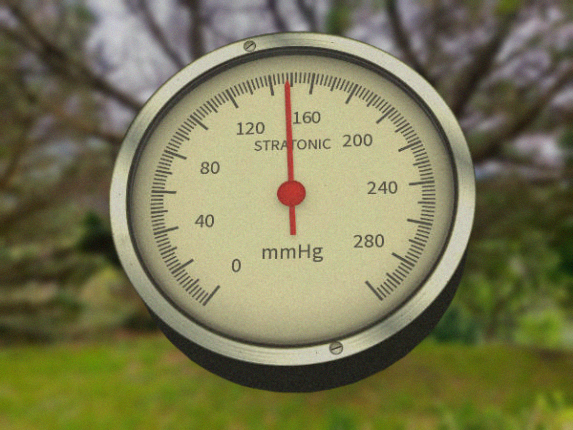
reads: 148
